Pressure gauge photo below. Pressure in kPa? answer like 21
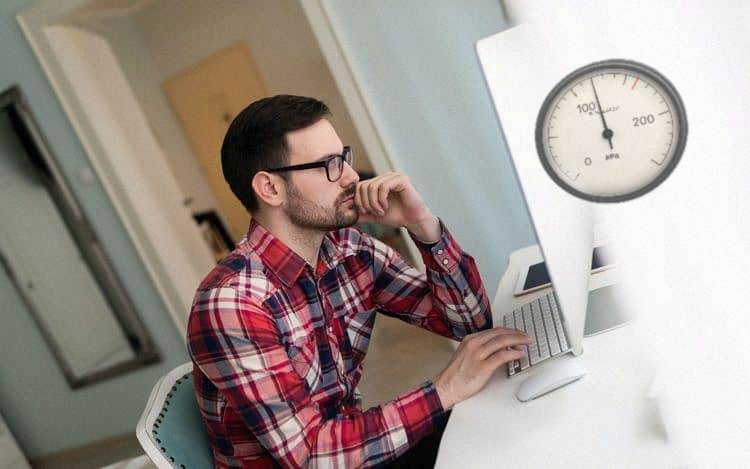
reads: 120
